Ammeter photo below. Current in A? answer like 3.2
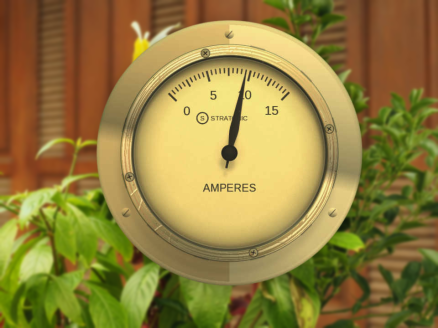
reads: 9.5
